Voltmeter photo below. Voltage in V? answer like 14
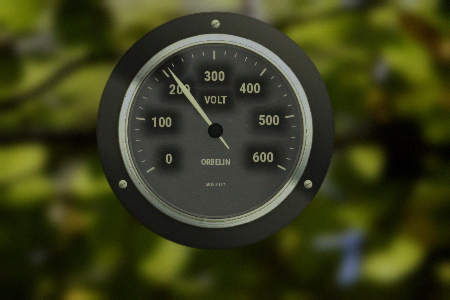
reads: 210
